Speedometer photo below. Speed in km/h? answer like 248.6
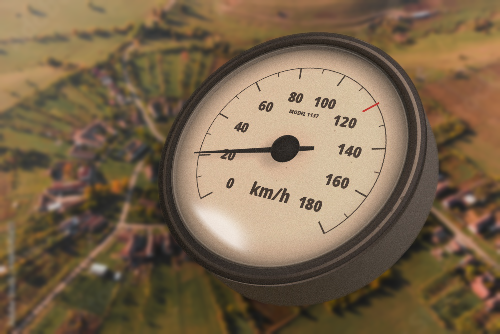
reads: 20
